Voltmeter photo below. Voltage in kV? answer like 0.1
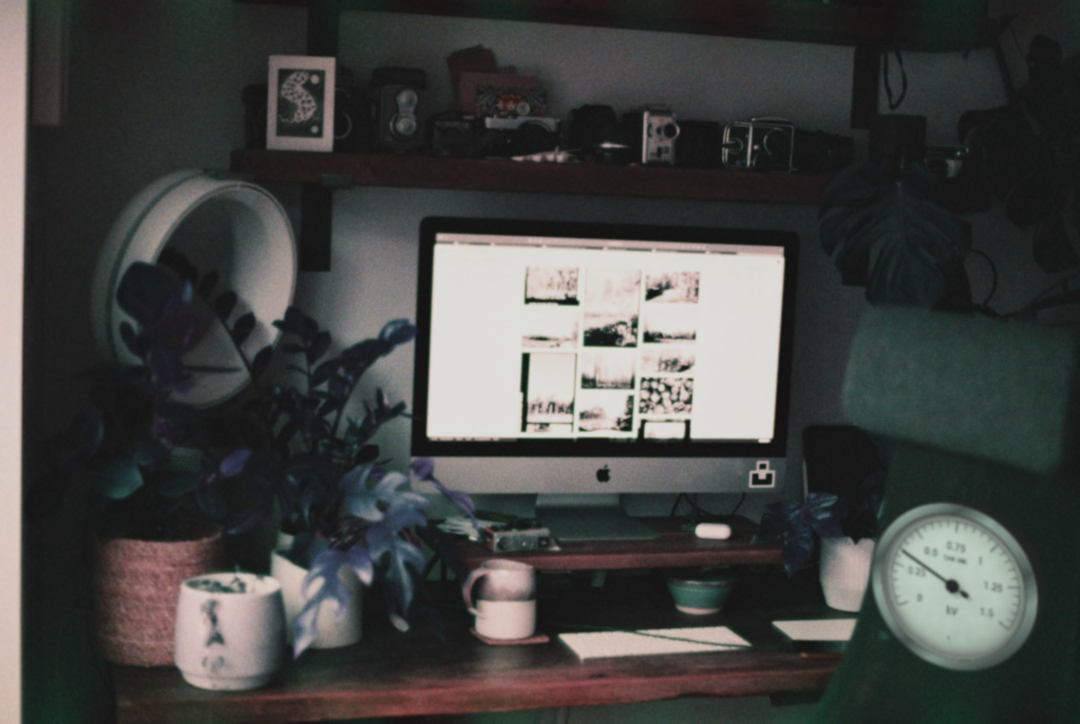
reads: 0.35
